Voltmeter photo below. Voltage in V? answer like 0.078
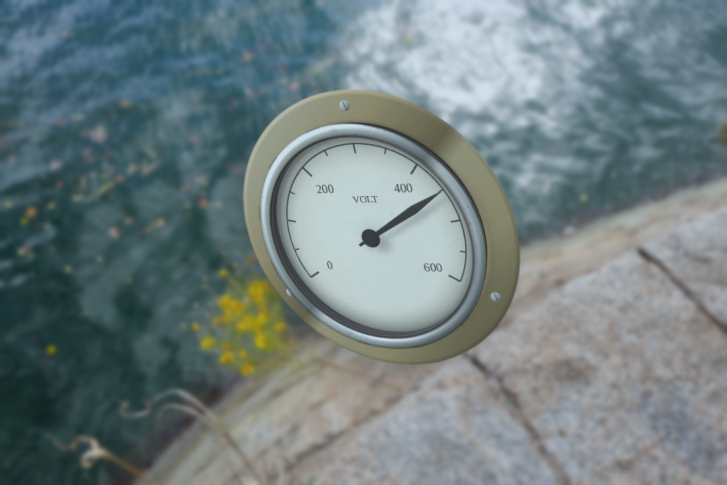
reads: 450
